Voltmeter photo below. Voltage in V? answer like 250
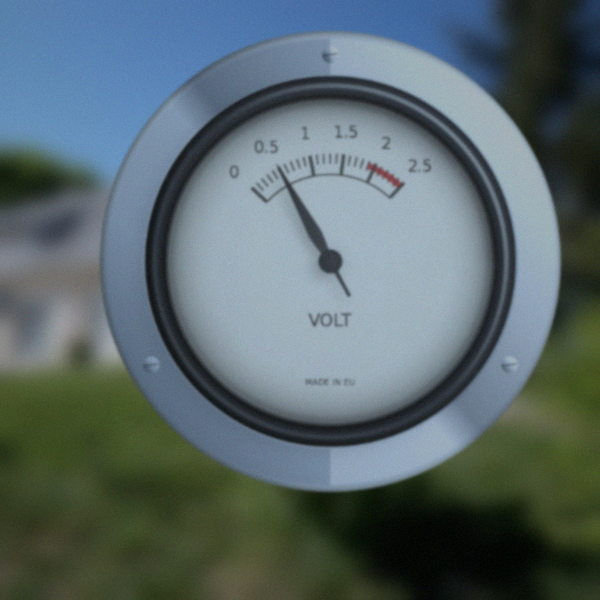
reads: 0.5
